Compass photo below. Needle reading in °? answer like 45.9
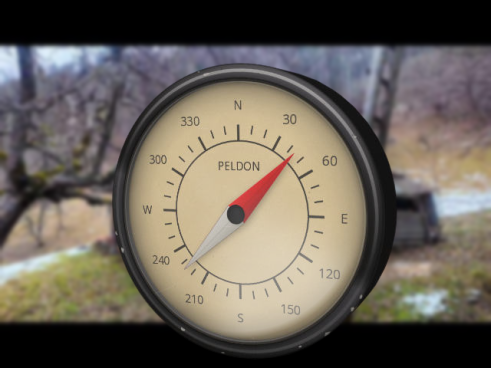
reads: 45
